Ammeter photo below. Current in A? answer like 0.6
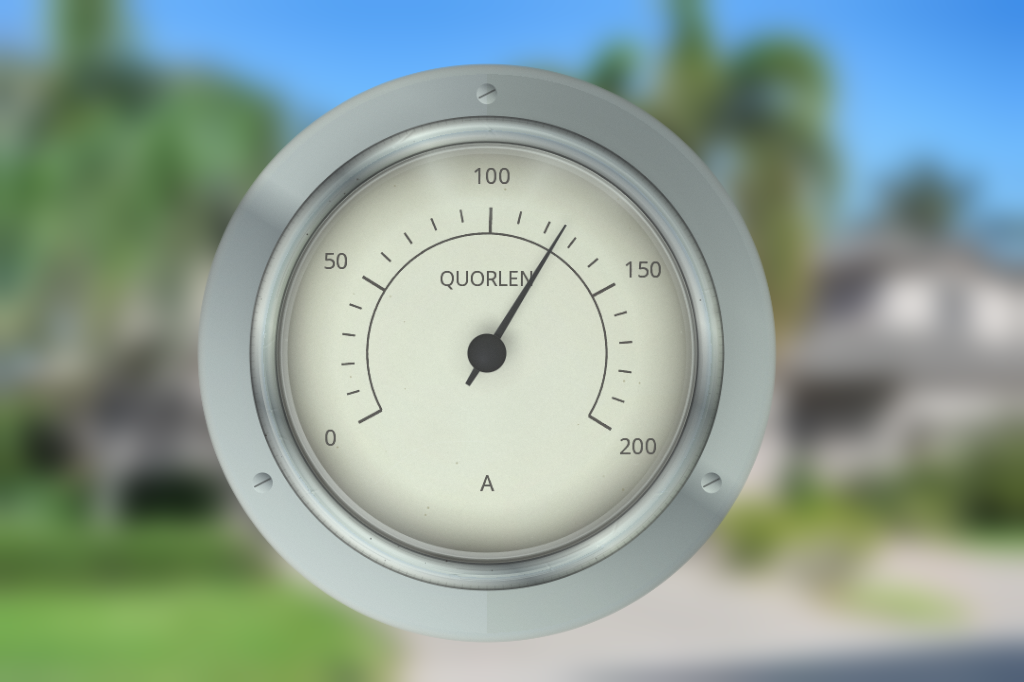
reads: 125
